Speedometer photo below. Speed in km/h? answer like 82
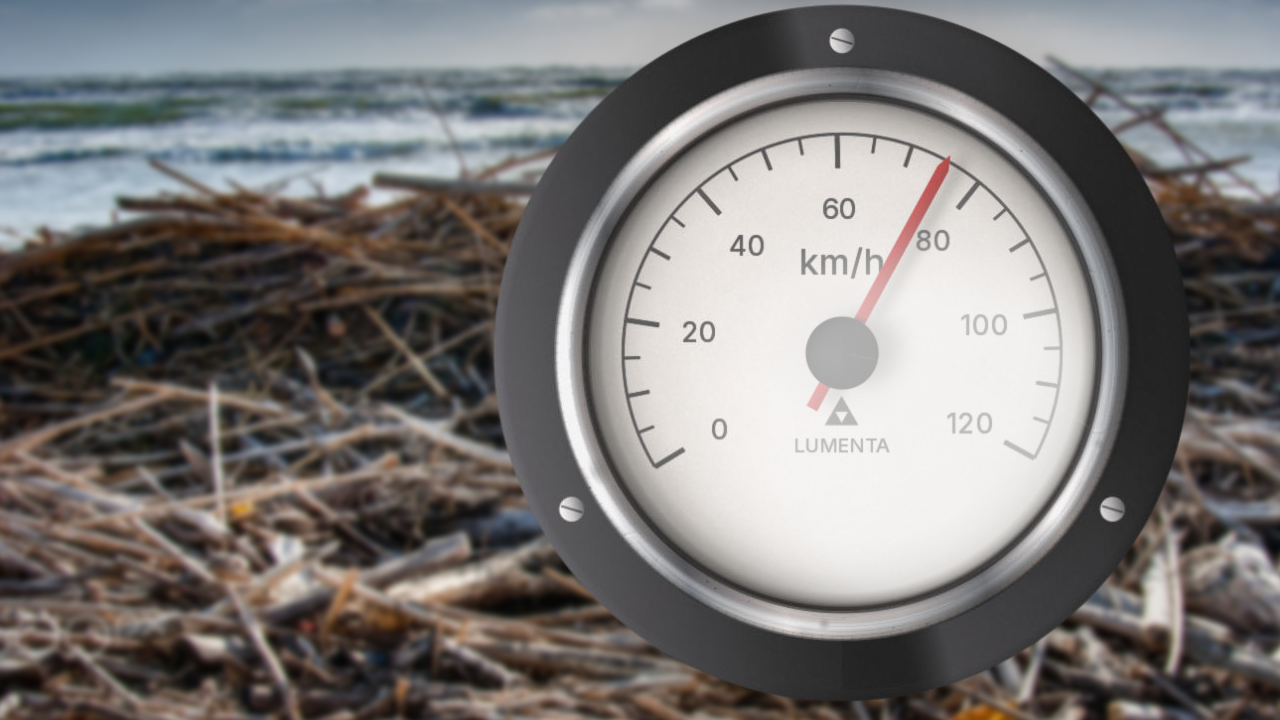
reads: 75
